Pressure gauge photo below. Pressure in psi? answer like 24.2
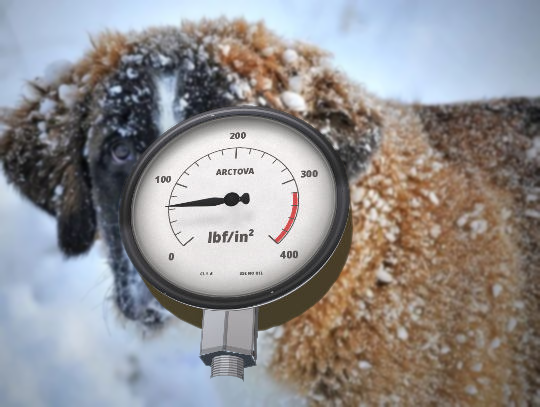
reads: 60
